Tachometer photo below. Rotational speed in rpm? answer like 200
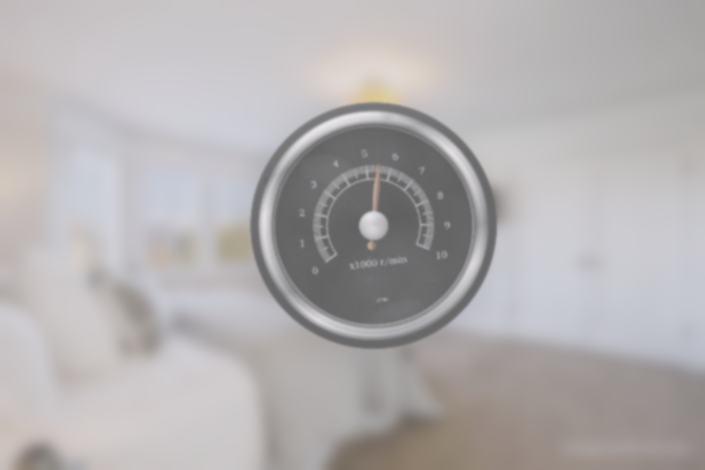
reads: 5500
